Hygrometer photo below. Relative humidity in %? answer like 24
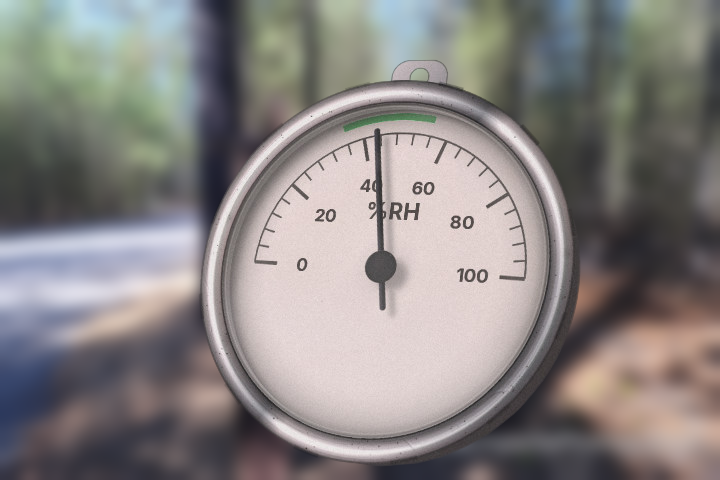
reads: 44
